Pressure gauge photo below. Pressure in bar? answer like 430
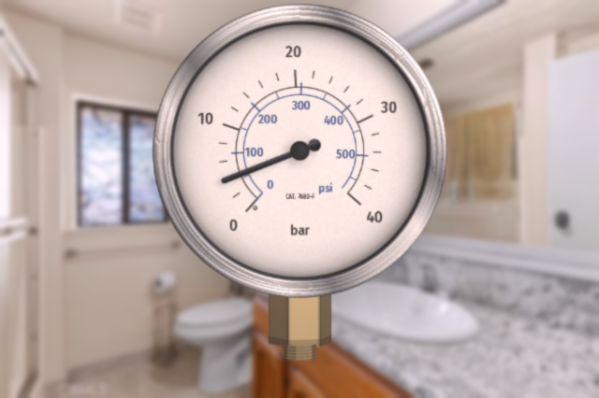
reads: 4
